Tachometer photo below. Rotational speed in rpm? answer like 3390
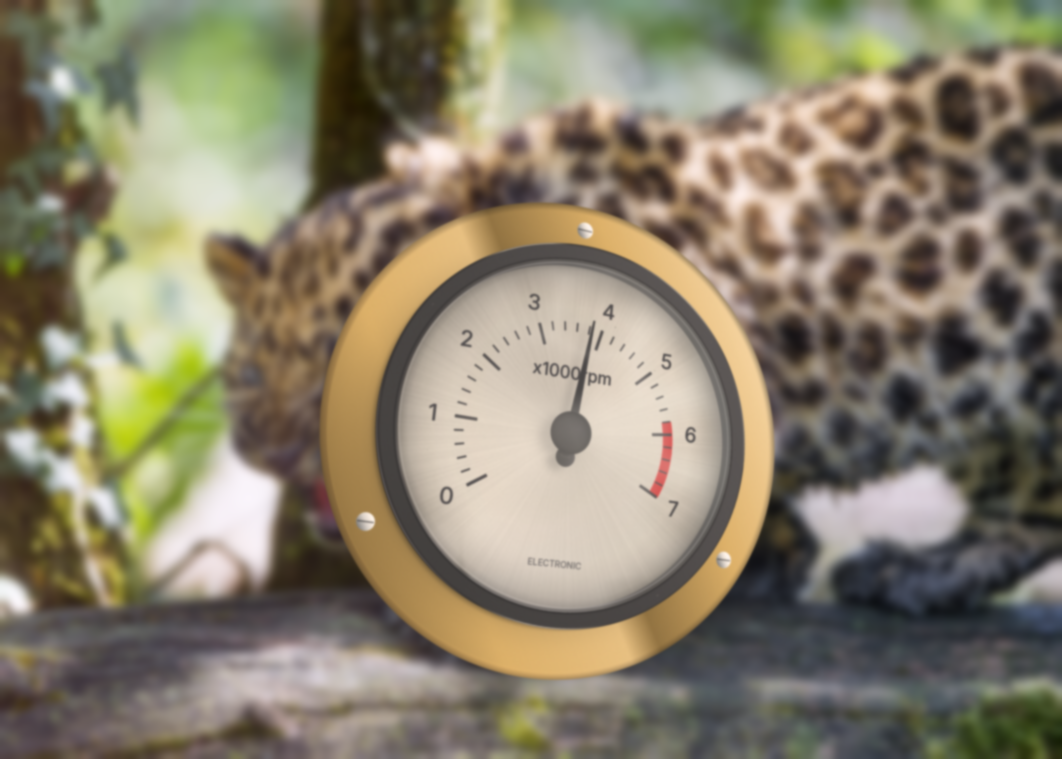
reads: 3800
